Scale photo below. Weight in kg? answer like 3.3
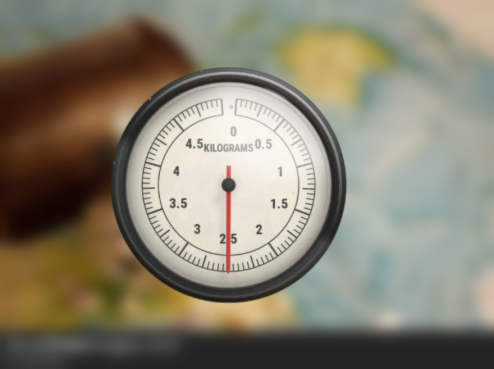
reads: 2.5
